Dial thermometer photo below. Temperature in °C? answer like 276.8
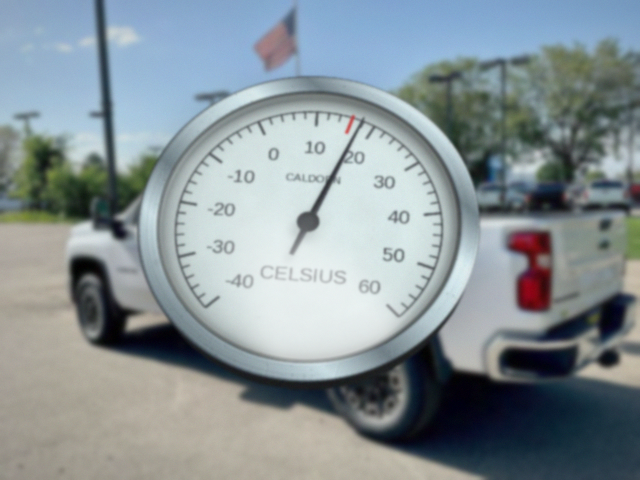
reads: 18
